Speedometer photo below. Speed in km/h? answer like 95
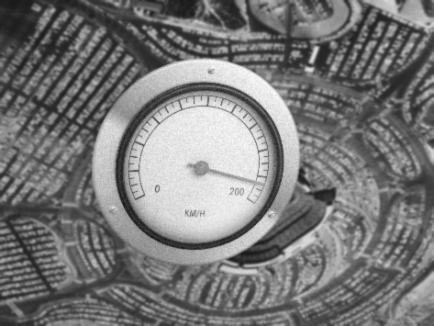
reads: 185
